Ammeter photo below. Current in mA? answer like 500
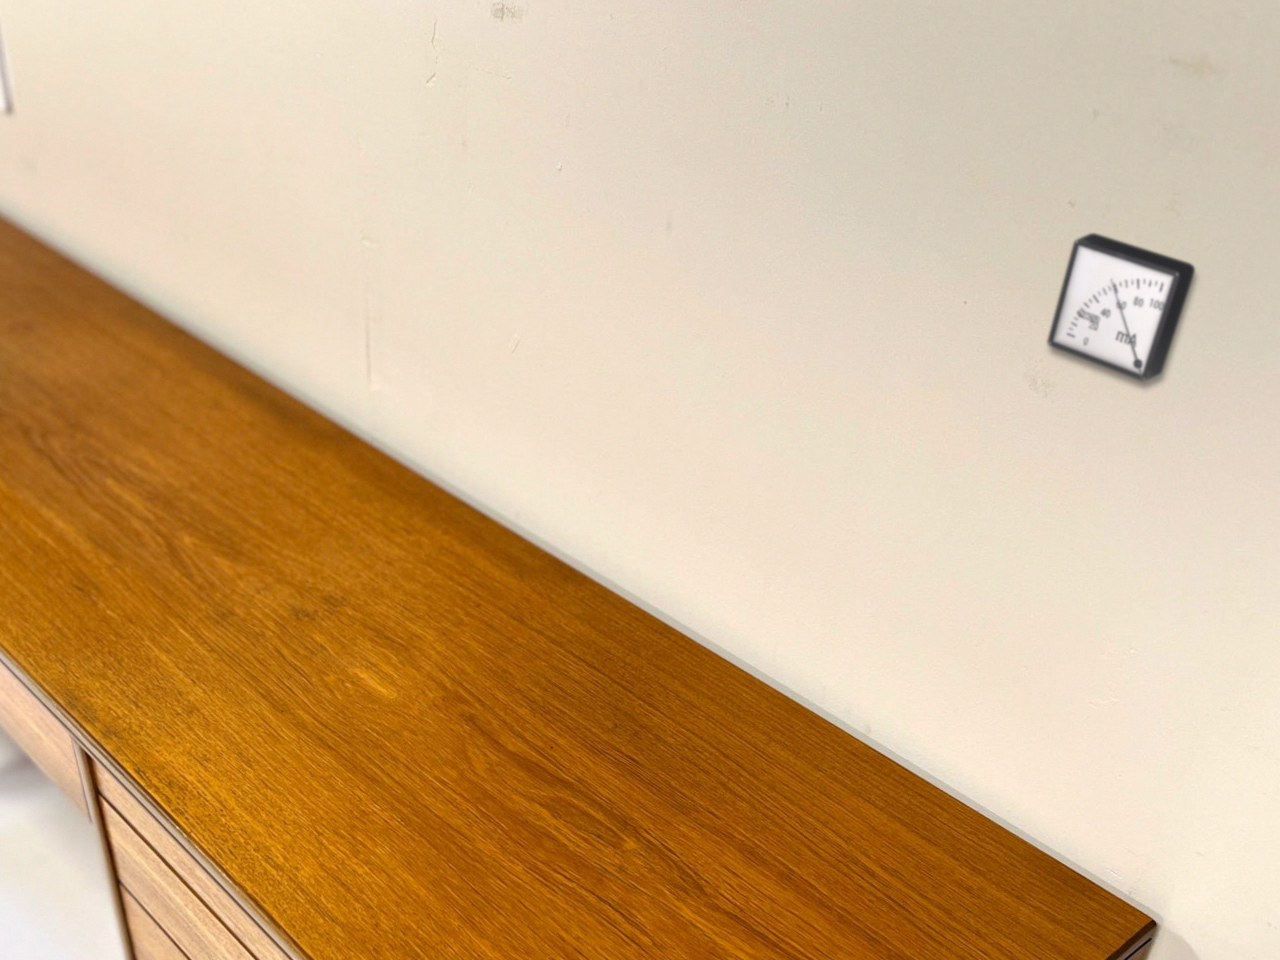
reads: 60
